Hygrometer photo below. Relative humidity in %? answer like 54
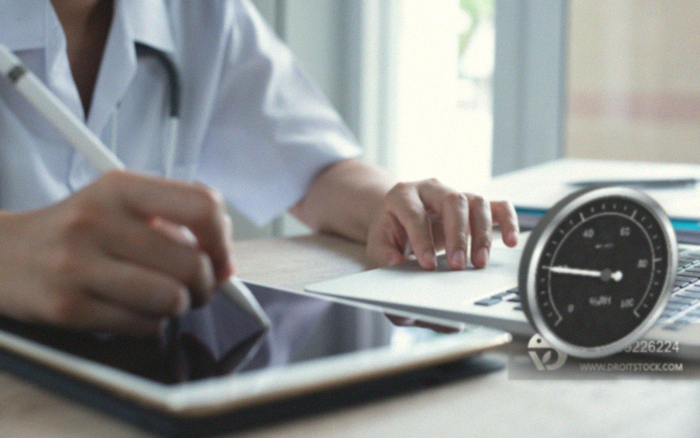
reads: 20
